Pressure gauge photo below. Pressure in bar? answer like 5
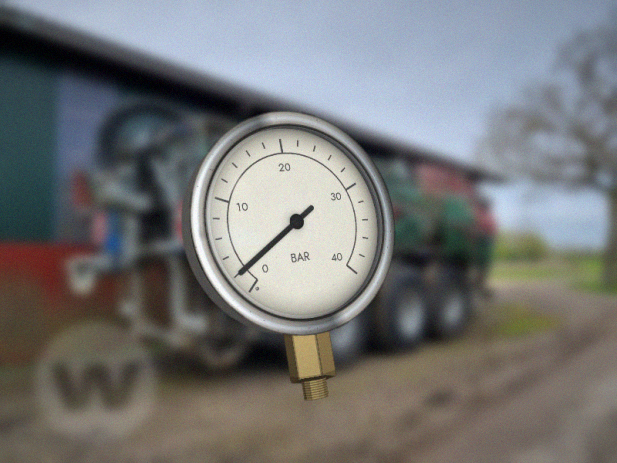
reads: 2
